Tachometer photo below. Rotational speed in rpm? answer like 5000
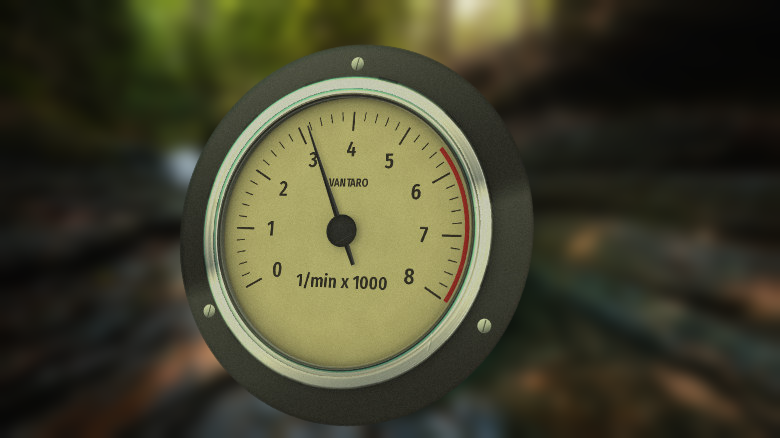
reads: 3200
